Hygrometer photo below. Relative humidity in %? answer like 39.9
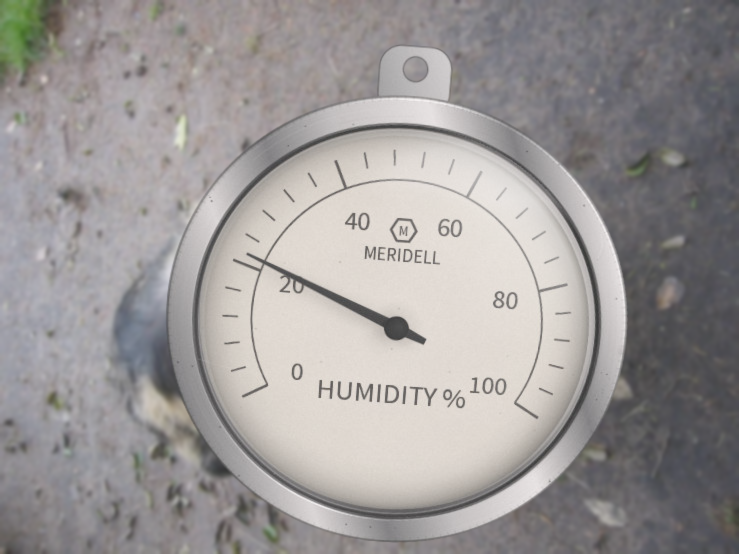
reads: 22
